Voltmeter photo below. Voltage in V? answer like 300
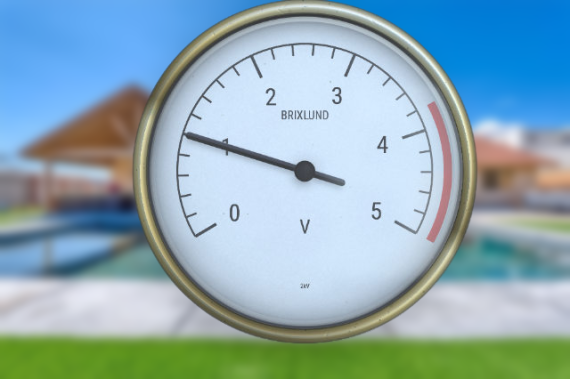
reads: 1
